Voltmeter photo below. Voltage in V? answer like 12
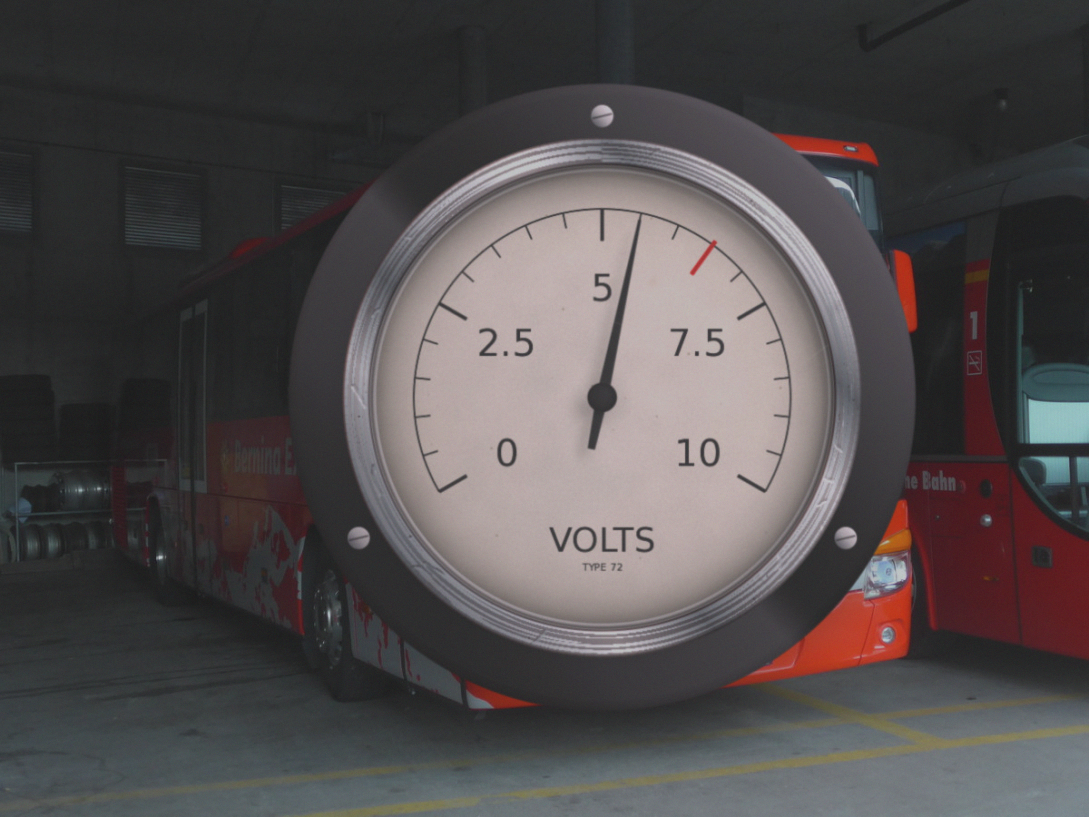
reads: 5.5
